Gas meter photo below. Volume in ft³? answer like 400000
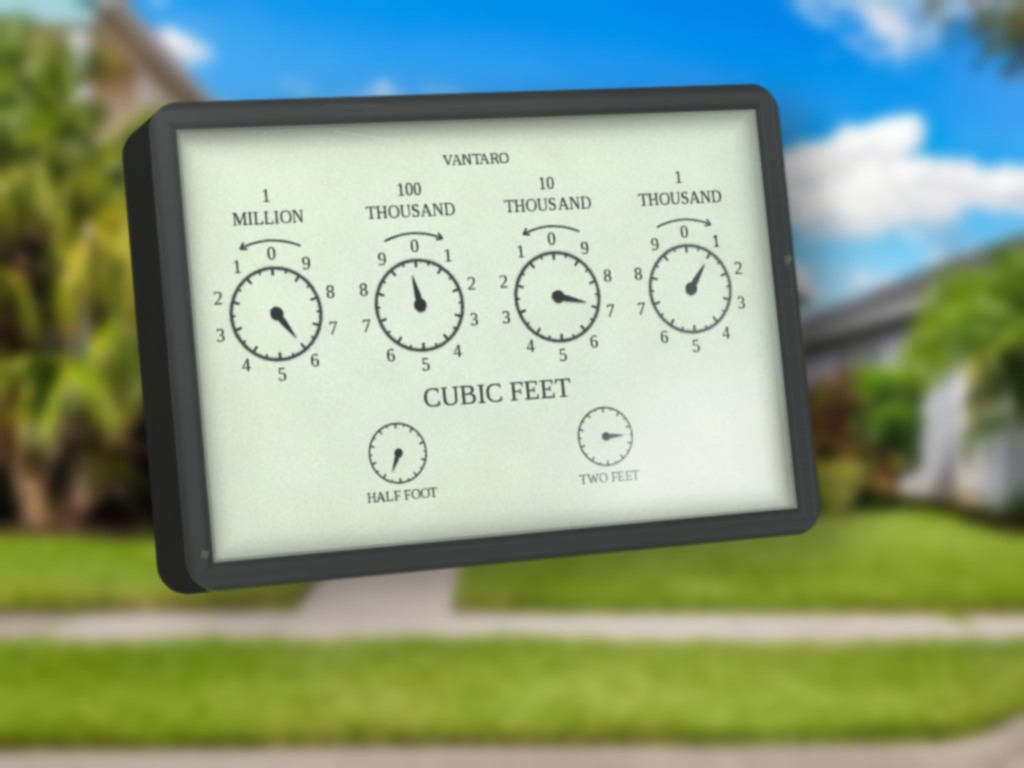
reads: 597100
